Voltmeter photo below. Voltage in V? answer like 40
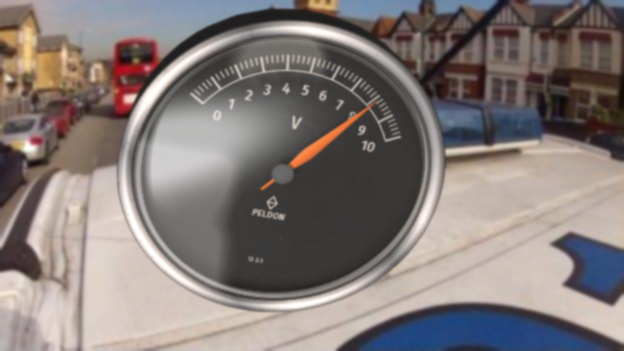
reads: 8
